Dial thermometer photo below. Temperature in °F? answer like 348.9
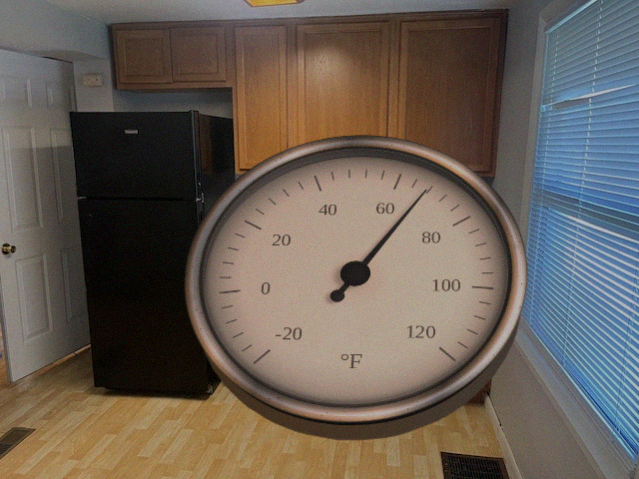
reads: 68
